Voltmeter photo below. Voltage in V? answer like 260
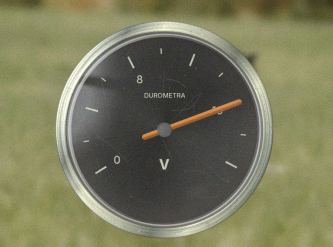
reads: 16
